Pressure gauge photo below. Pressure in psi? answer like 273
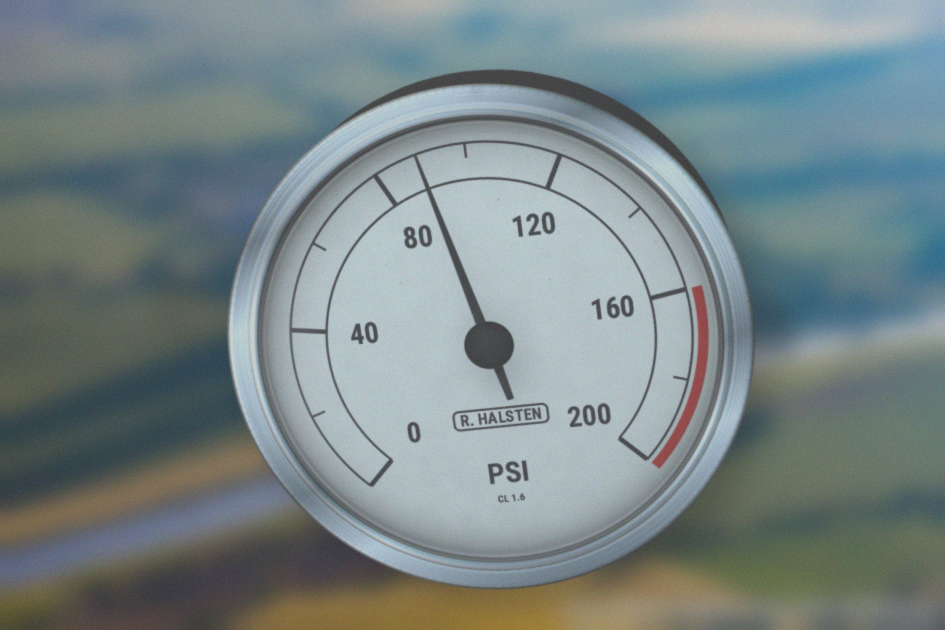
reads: 90
